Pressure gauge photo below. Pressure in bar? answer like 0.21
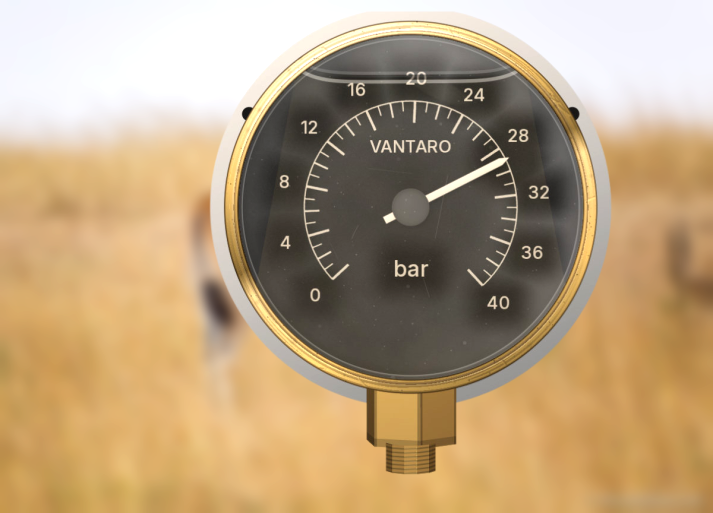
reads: 29
